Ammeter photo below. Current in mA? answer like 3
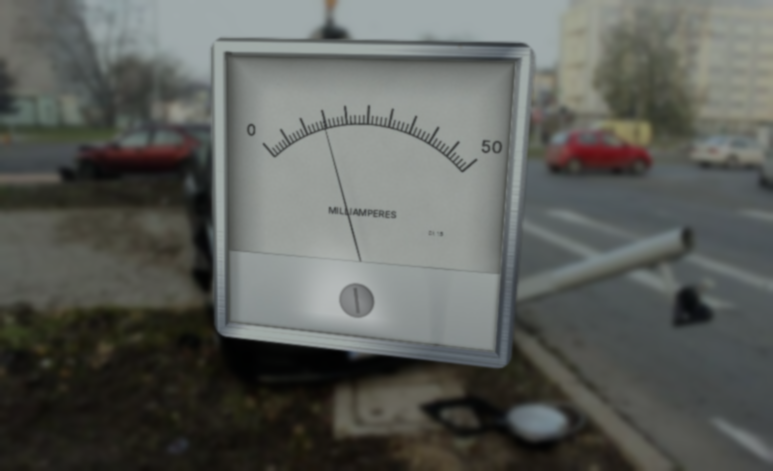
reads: 15
